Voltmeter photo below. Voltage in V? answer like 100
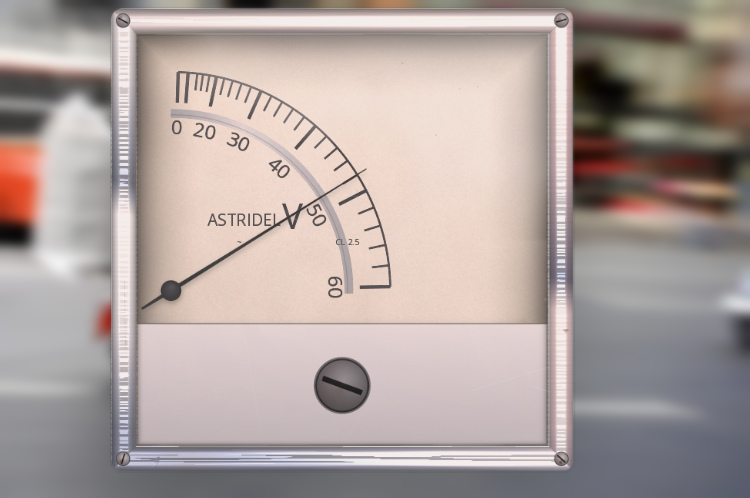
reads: 48
